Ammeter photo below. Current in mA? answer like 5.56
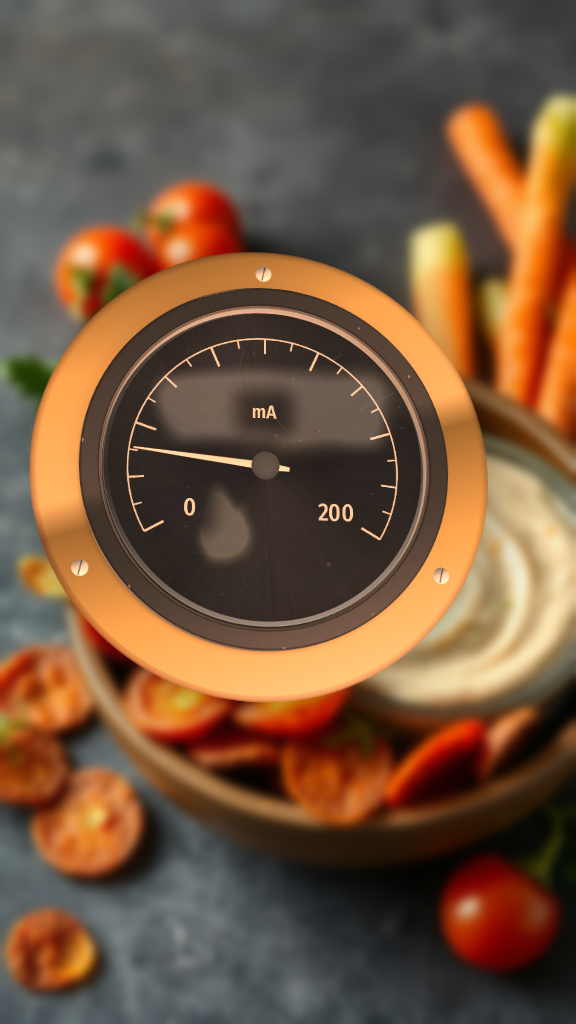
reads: 30
